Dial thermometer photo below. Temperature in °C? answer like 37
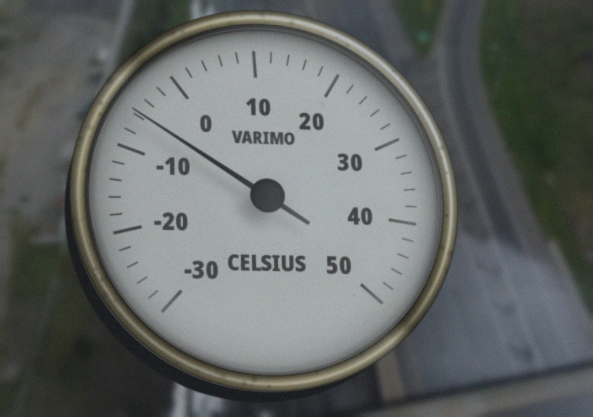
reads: -6
